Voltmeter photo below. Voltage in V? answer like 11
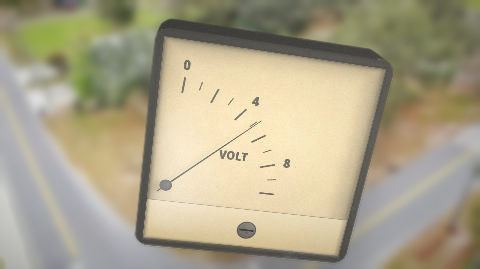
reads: 5
